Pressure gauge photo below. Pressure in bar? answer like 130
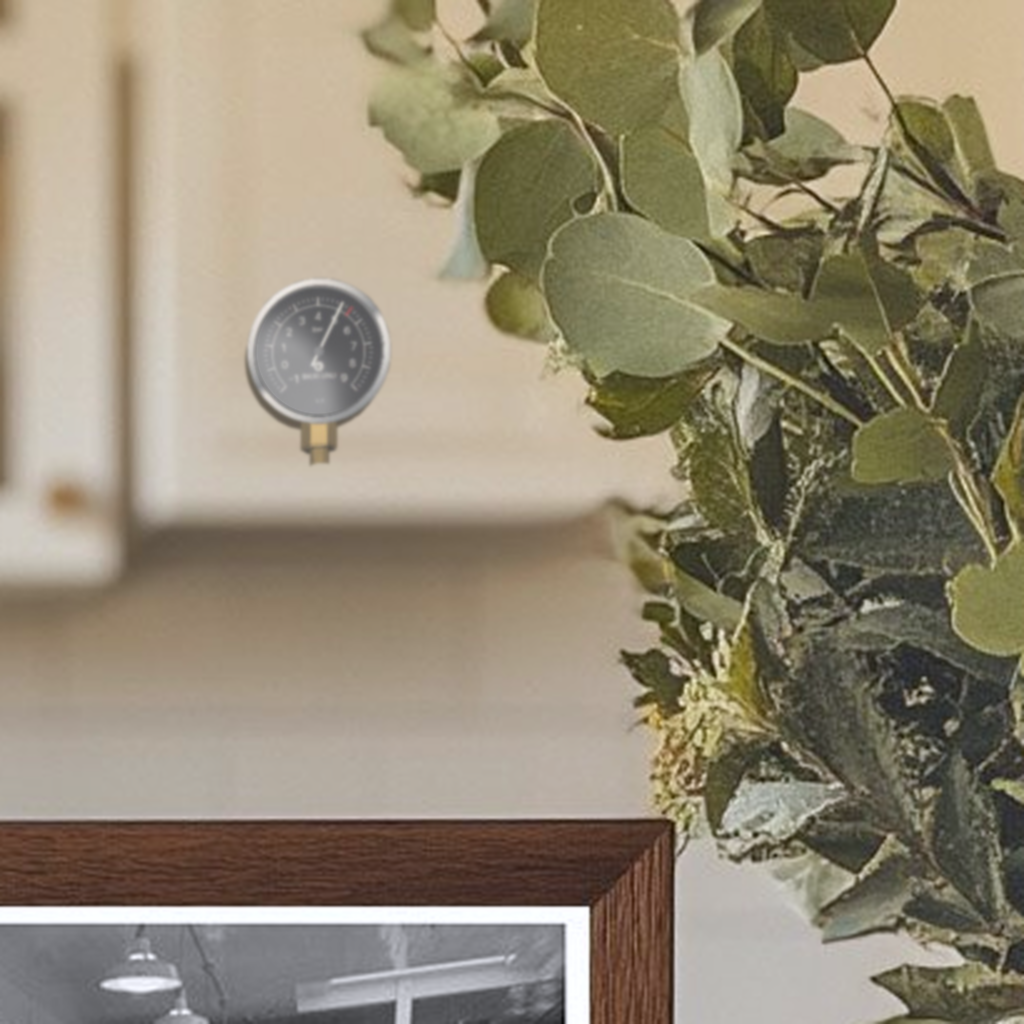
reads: 5
